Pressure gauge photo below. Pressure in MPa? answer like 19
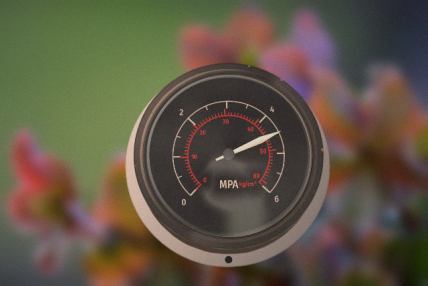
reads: 4.5
